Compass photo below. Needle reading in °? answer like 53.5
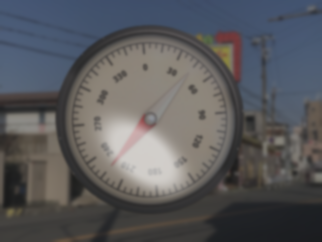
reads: 225
